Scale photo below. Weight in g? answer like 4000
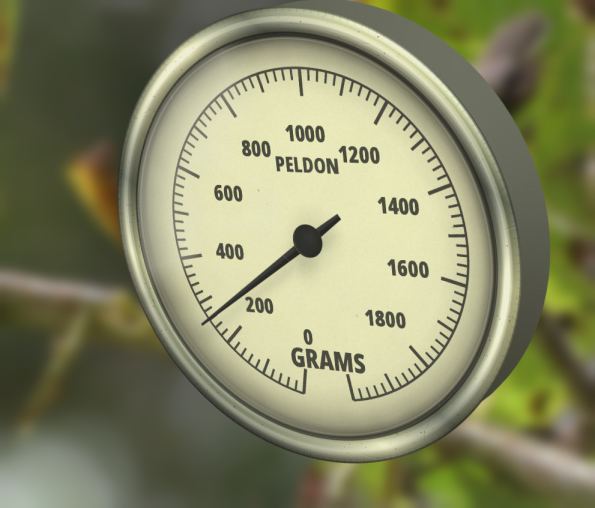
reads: 260
